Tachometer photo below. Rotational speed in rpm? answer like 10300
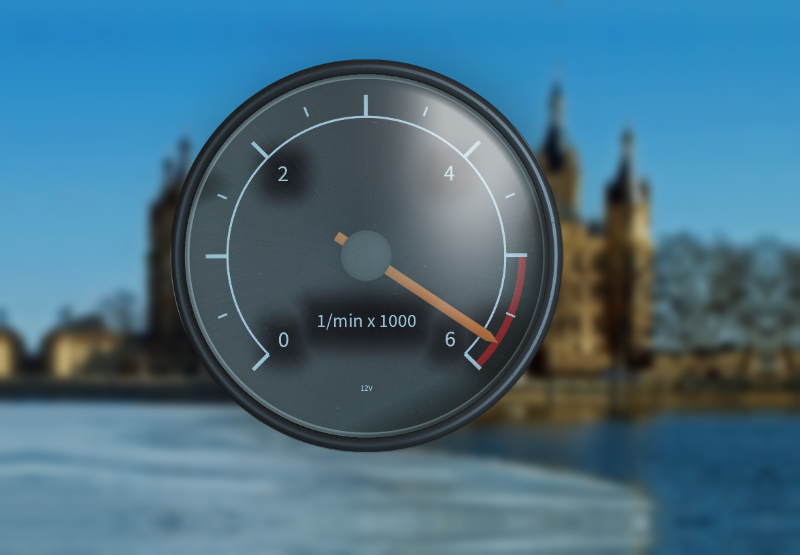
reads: 5750
